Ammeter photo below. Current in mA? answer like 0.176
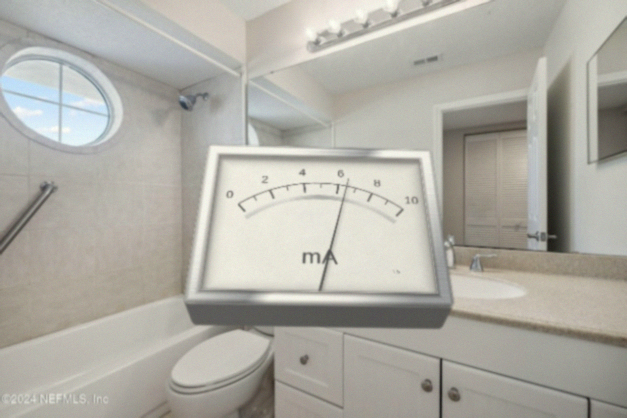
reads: 6.5
